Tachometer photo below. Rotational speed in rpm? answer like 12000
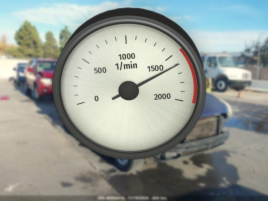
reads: 1600
